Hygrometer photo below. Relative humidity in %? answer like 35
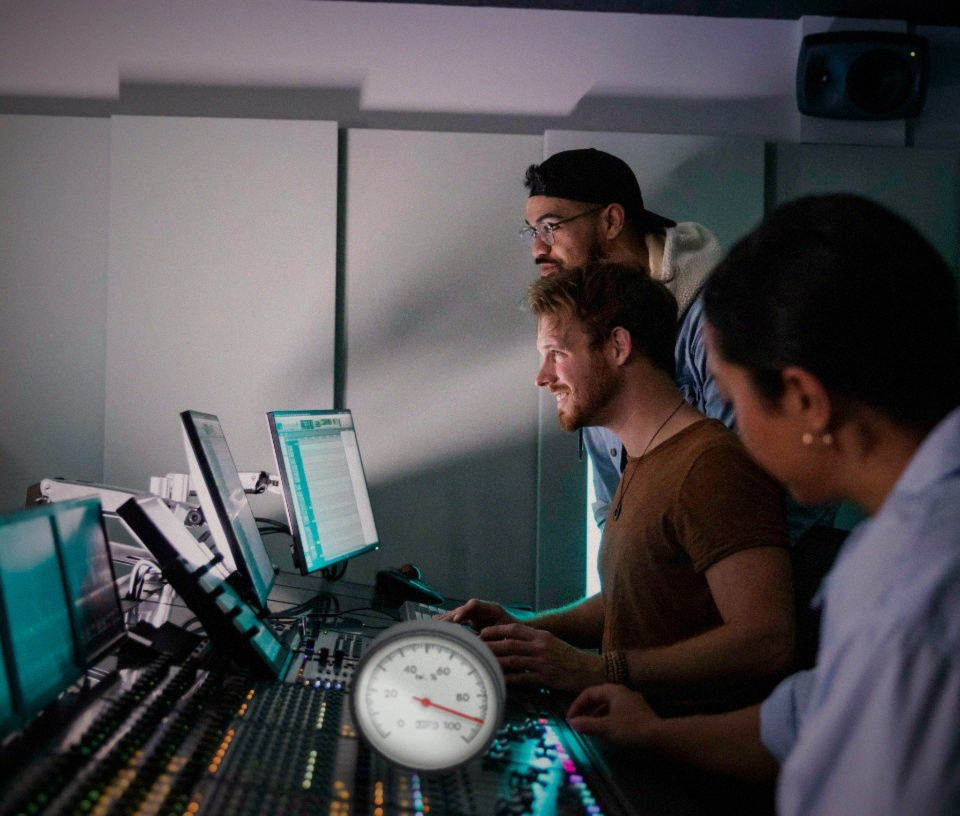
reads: 90
